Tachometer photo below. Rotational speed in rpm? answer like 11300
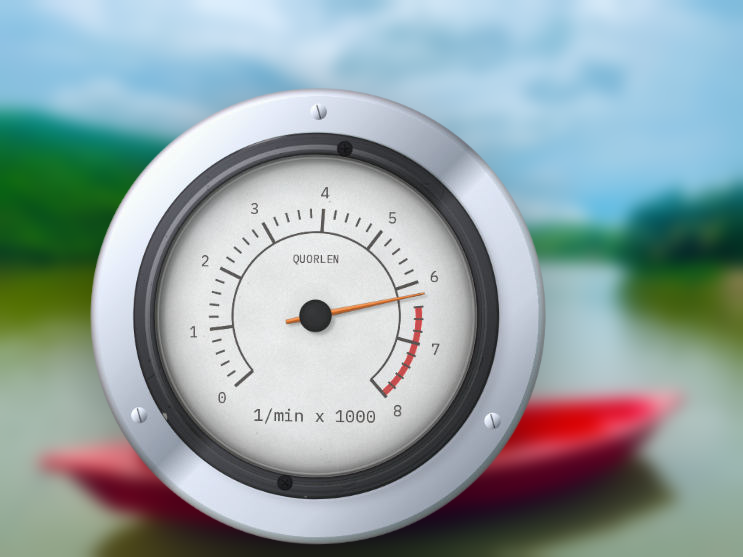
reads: 6200
